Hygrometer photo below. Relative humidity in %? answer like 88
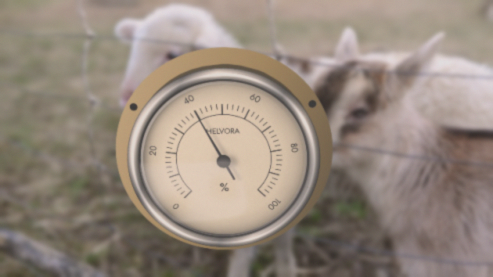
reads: 40
